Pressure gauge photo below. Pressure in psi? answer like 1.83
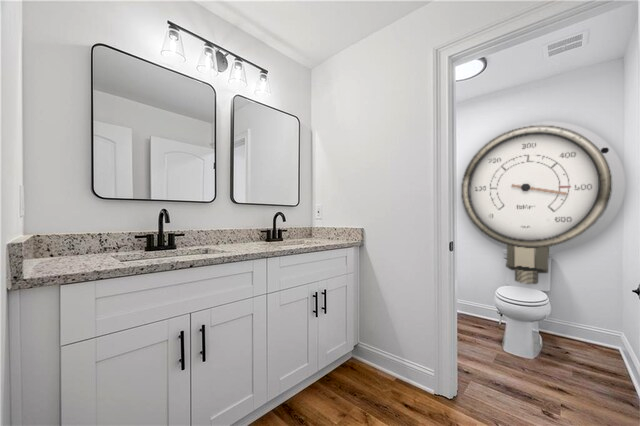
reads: 525
